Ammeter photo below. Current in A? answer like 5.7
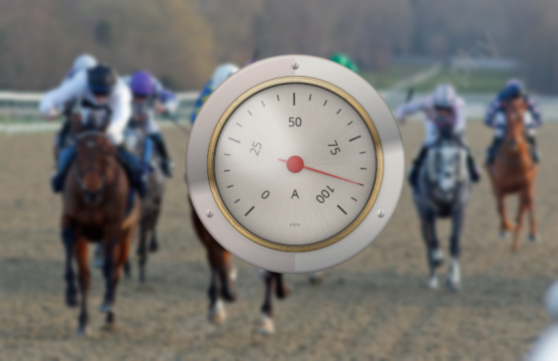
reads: 90
